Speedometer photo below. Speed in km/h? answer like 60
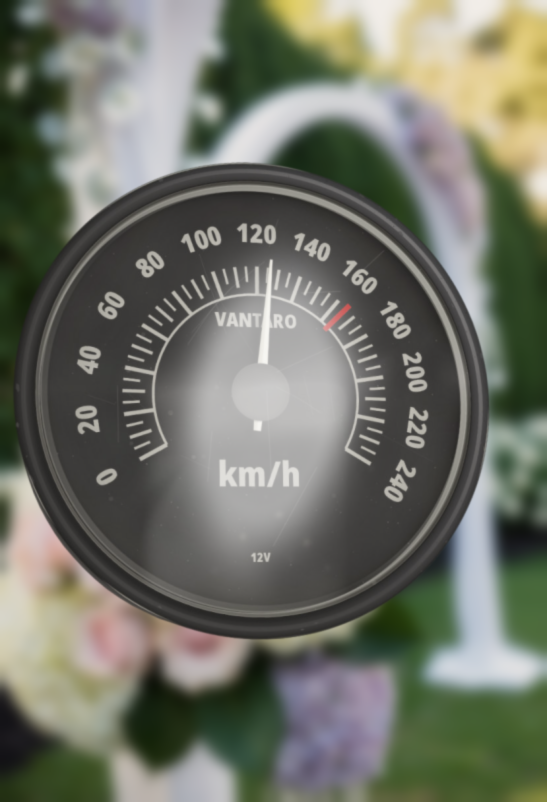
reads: 125
